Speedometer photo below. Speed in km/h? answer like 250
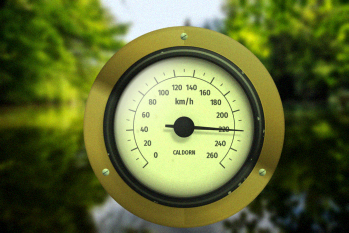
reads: 220
